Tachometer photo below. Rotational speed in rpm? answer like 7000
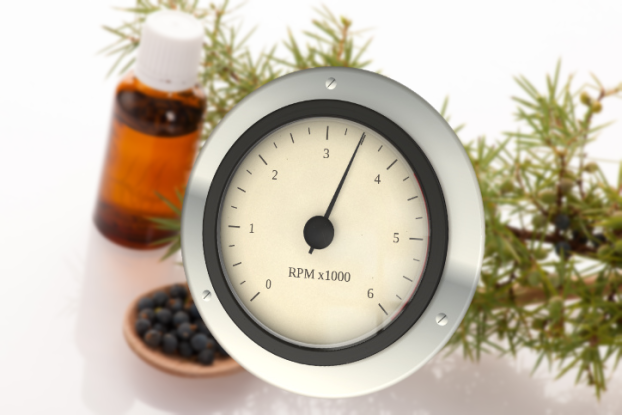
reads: 3500
